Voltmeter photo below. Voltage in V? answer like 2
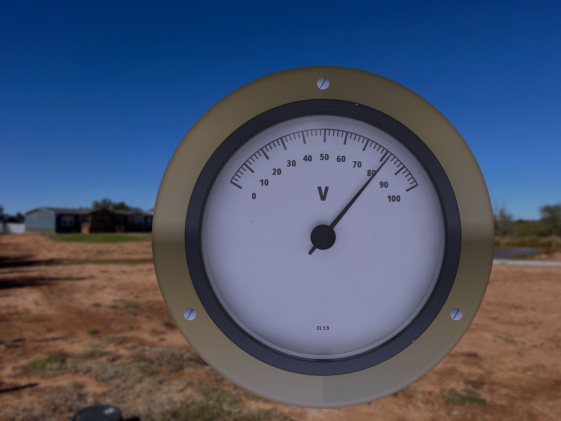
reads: 82
